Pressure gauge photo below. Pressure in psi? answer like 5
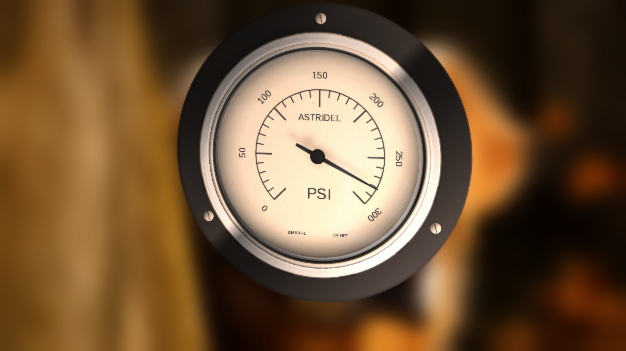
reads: 280
